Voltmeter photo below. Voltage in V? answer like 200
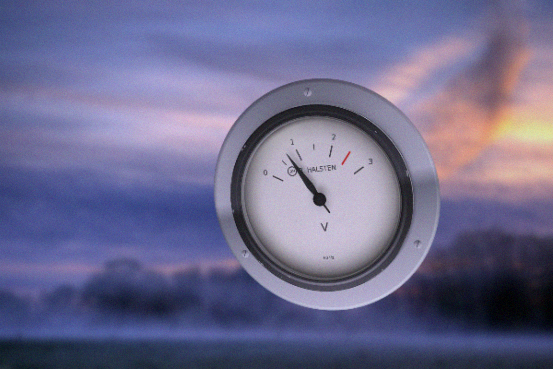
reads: 0.75
